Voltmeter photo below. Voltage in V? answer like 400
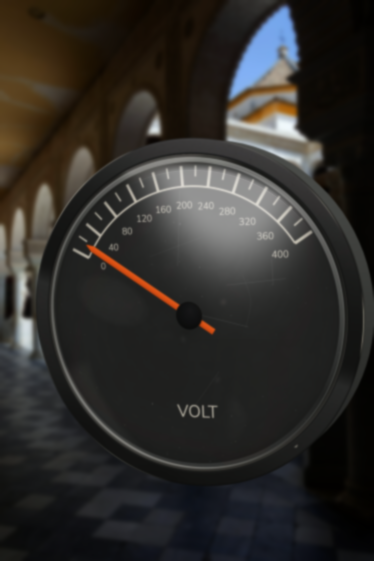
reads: 20
